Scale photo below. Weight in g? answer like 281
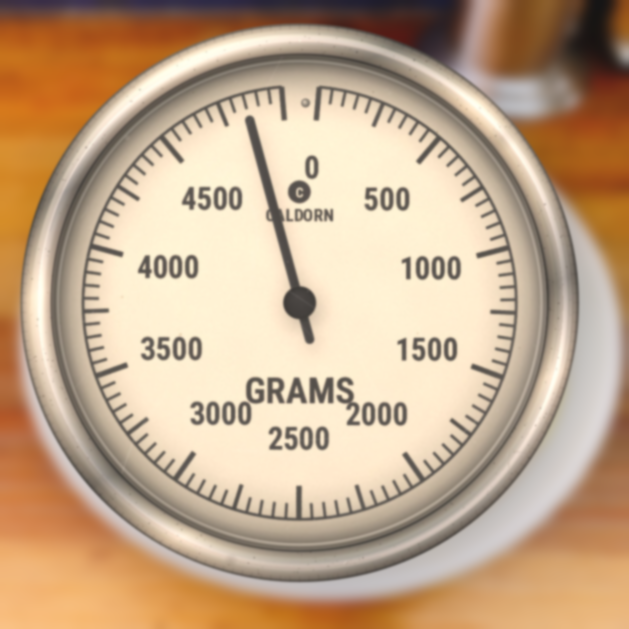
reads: 4850
